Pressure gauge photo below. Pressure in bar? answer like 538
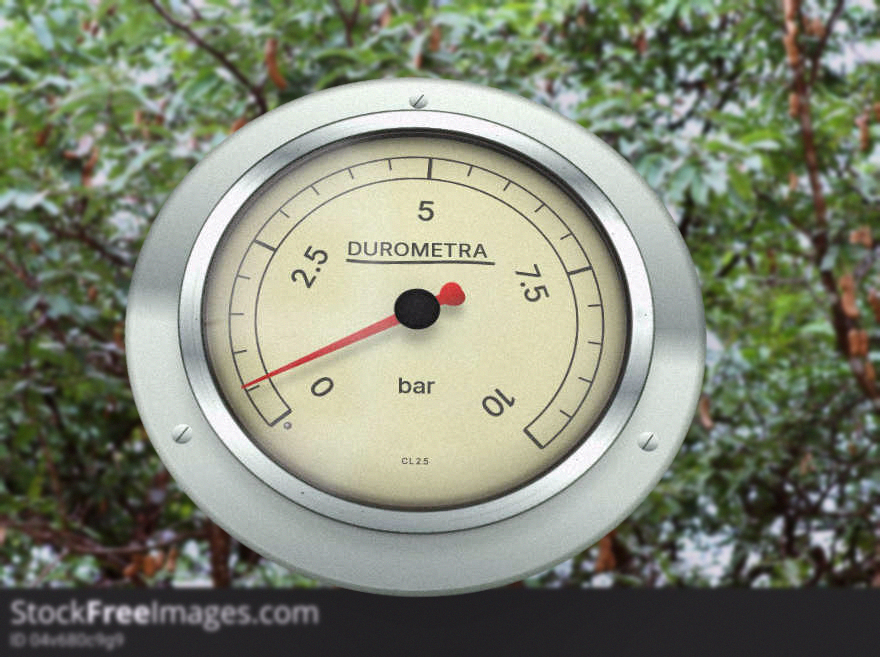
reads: 0.5
